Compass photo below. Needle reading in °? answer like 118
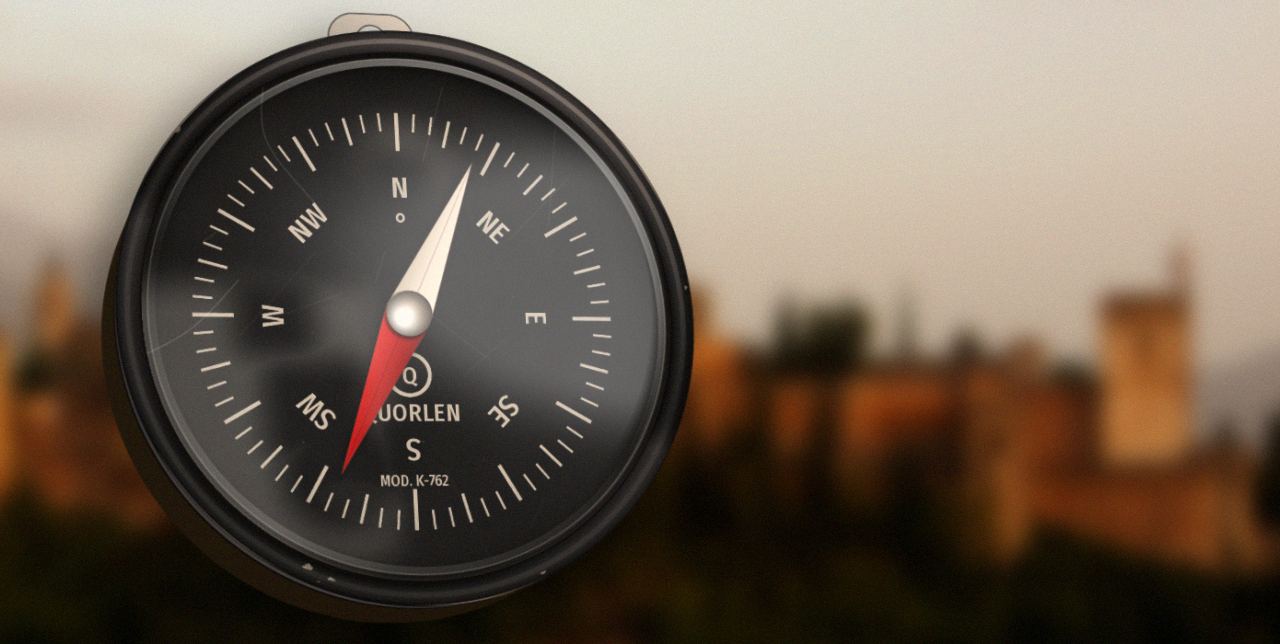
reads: 205
